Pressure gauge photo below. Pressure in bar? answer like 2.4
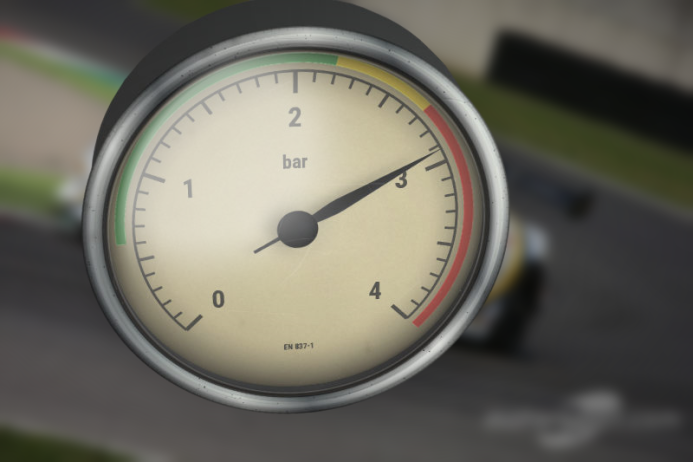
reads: 2.9
